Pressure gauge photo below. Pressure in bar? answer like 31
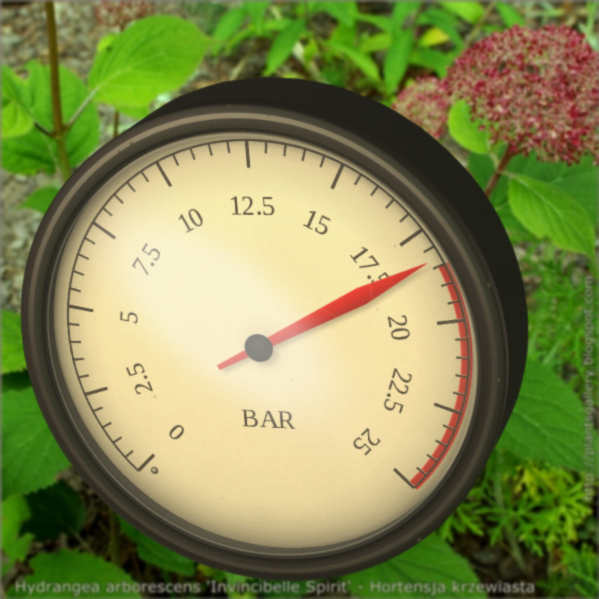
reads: 18.25
